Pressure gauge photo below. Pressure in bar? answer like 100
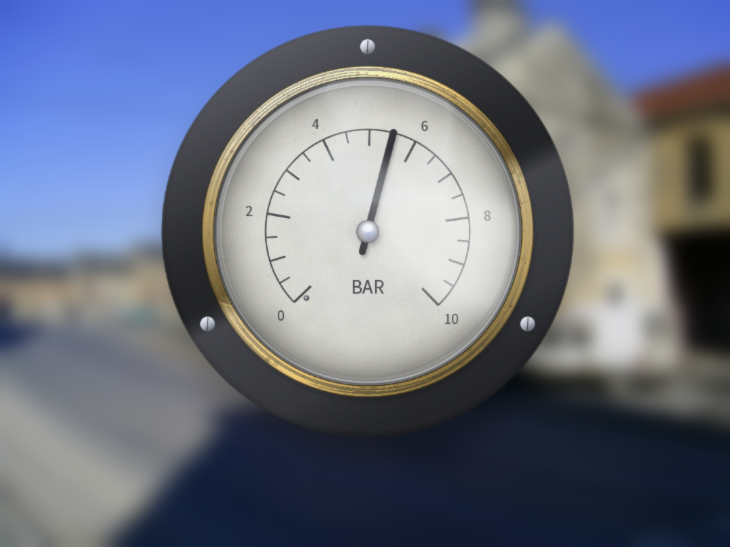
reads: 5.5
